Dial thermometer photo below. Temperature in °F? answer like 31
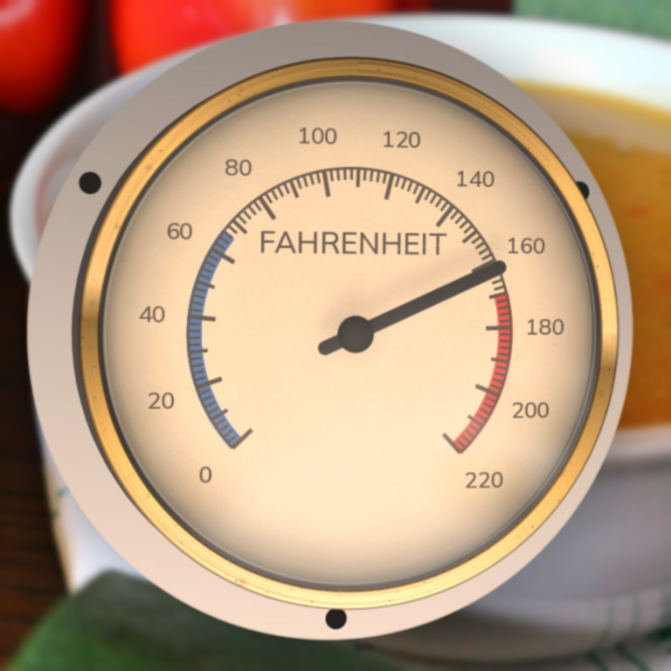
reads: 162
